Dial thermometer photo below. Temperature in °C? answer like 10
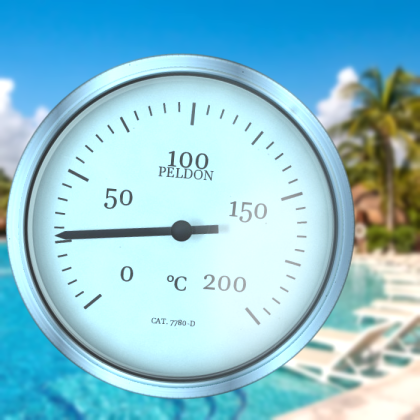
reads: 27.5
